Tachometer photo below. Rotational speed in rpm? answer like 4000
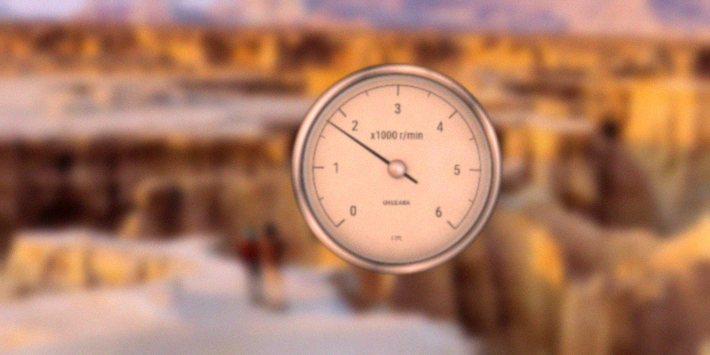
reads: 1750
